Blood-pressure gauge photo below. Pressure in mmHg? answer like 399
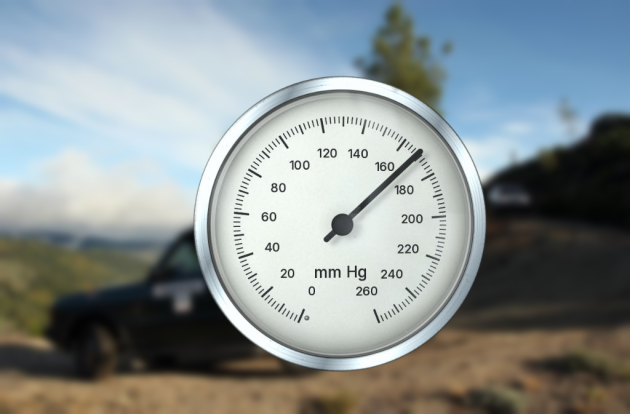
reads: 168
